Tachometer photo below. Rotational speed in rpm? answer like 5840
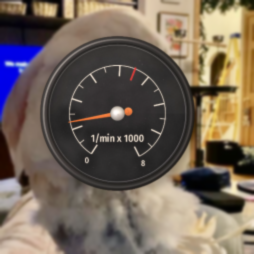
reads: 1250
